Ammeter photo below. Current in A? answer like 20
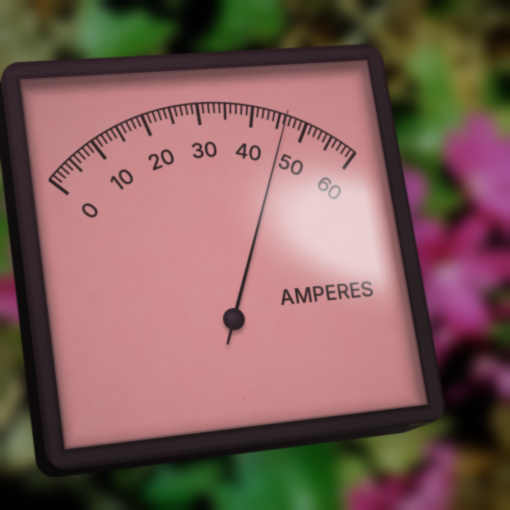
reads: 46
